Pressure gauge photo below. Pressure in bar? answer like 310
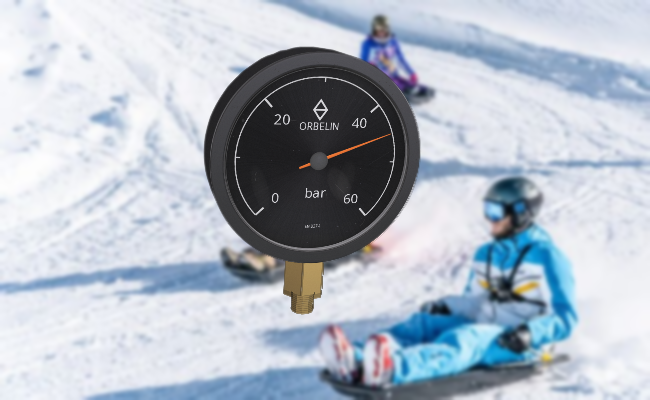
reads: 45
